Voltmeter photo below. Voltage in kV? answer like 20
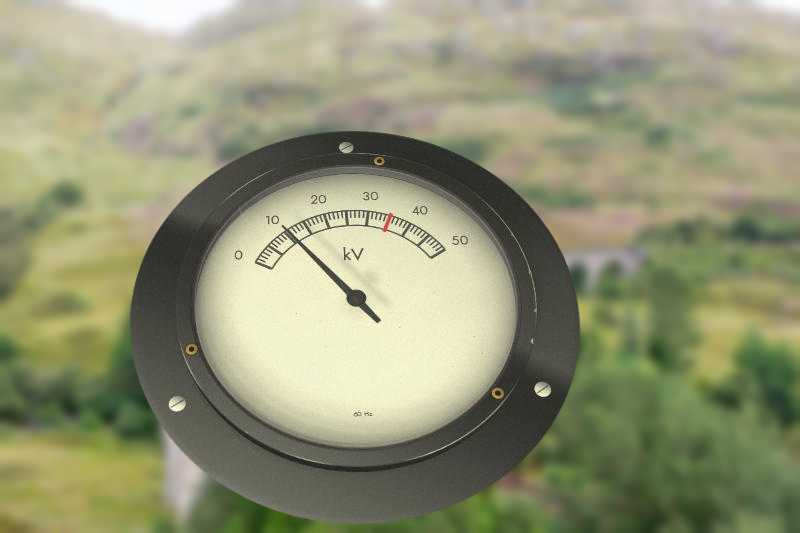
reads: 10
